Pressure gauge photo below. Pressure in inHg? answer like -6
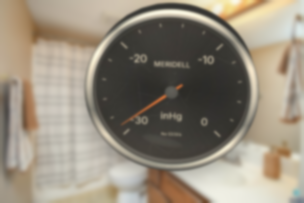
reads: -29
